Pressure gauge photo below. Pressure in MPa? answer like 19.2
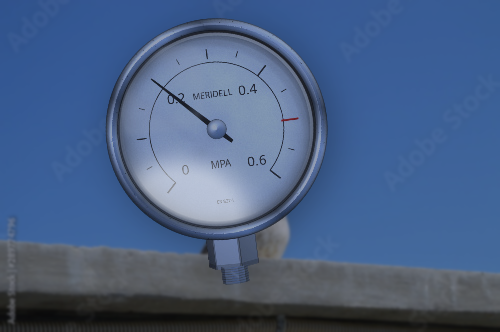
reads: 0.2
